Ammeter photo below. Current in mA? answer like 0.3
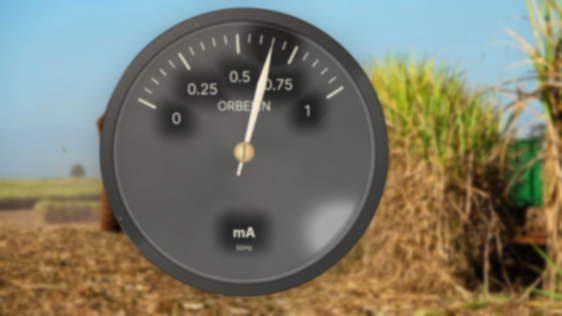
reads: 0.65
